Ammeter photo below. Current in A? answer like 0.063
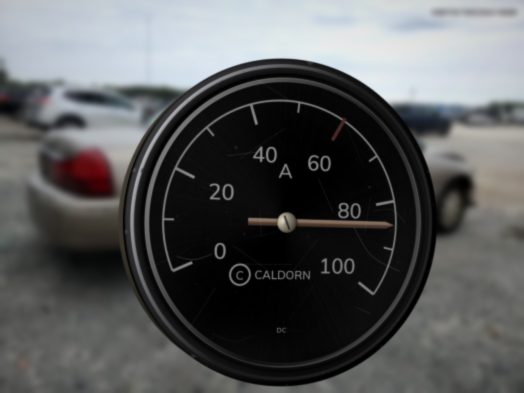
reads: 85
